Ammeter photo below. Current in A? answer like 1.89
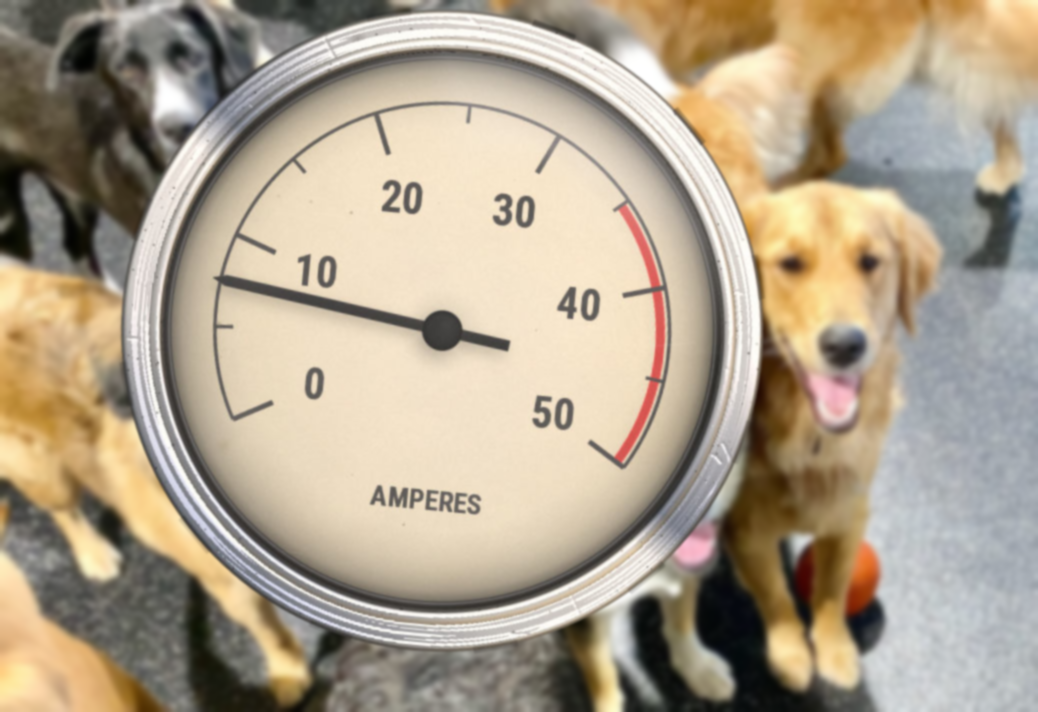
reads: 7.5
